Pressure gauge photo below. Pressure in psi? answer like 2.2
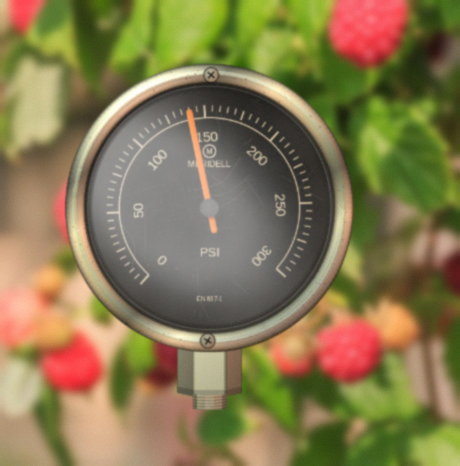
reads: 140
